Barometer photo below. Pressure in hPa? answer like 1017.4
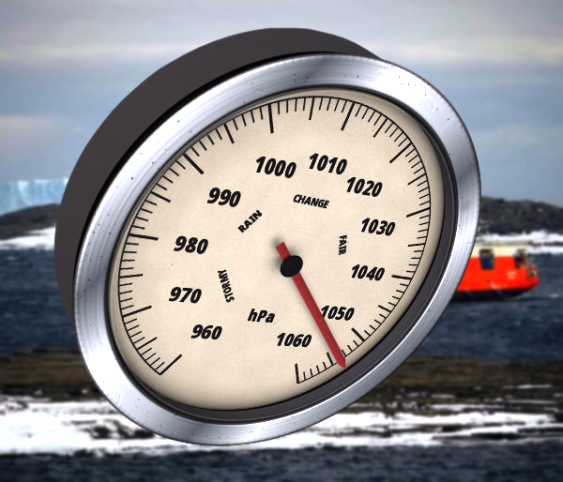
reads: 1054
